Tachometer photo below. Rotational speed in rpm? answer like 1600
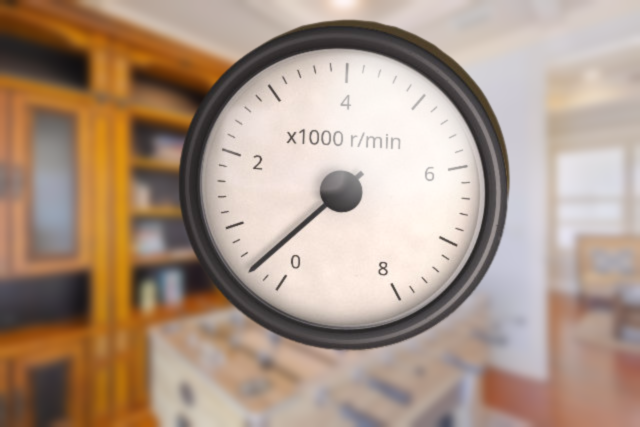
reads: 400
